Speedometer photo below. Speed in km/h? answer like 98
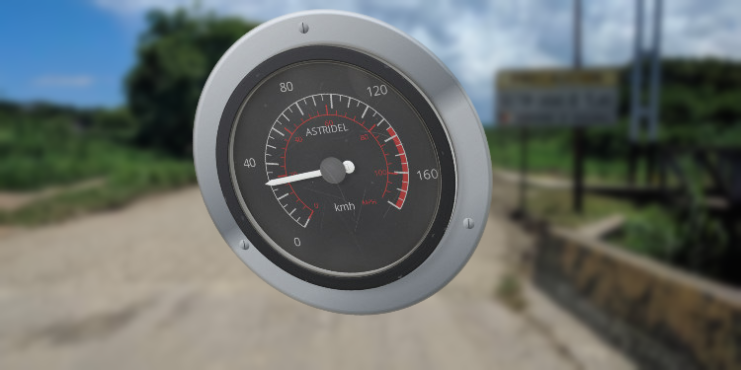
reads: 30
